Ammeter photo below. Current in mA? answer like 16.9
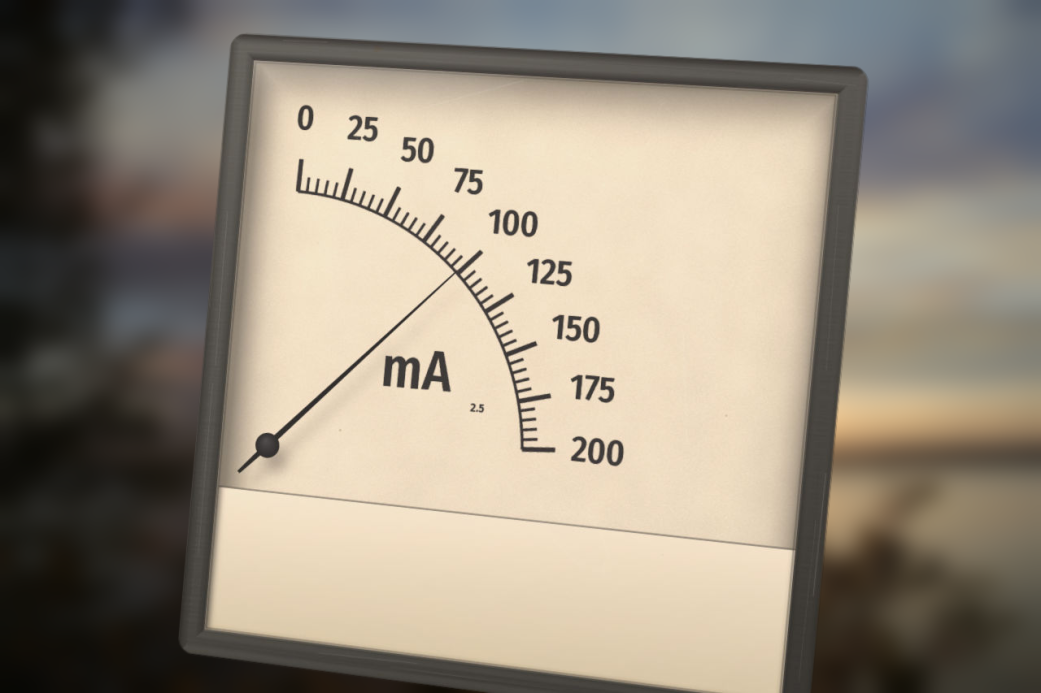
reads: 100
